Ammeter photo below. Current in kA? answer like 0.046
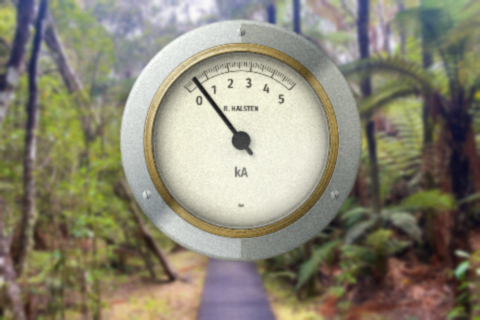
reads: 0.5
